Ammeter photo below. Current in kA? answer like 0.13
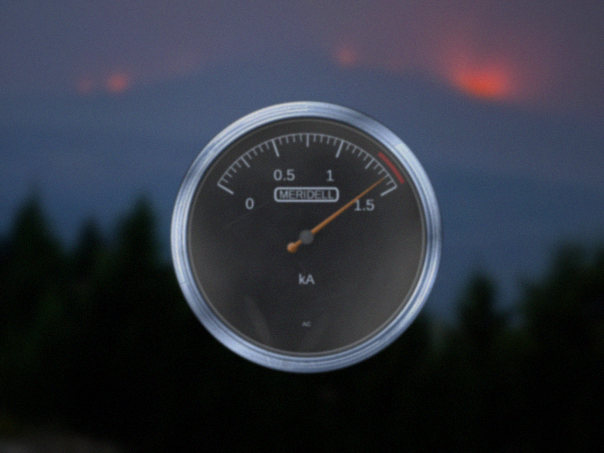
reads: 1.4
